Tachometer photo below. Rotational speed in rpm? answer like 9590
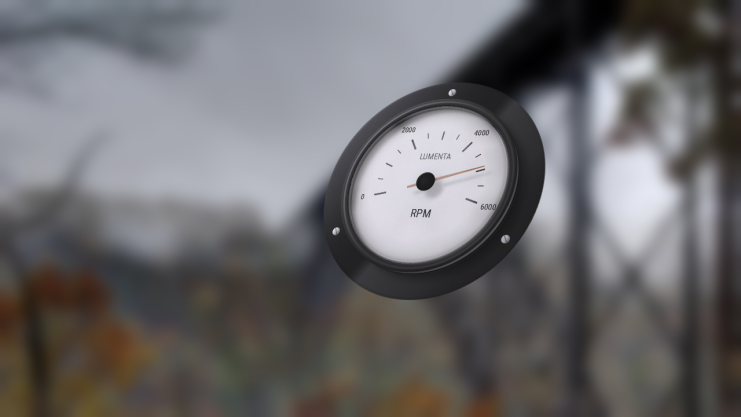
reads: 5000
